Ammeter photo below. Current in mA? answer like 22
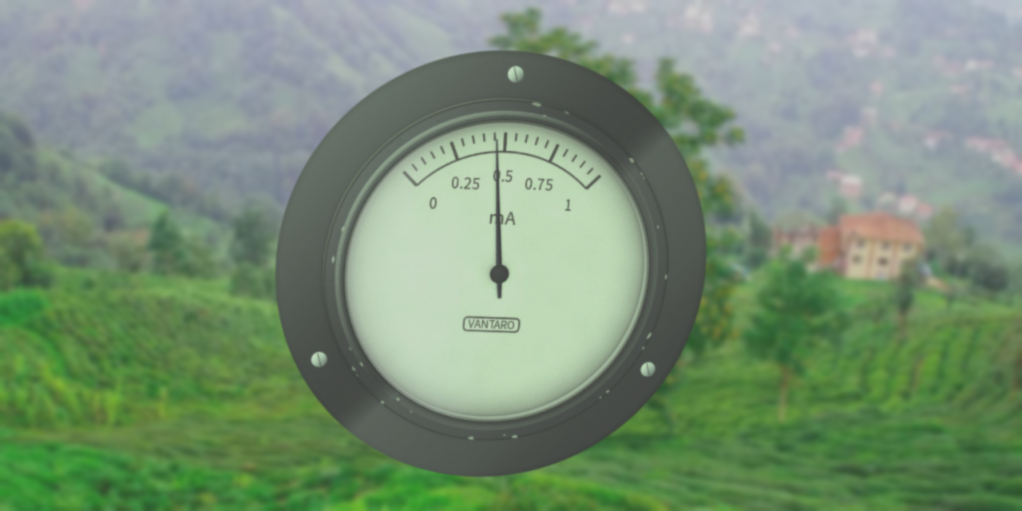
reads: 0.45
